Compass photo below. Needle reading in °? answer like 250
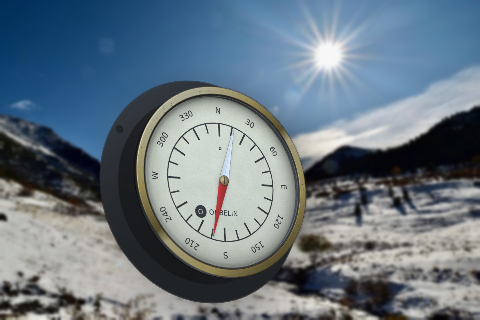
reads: 195
